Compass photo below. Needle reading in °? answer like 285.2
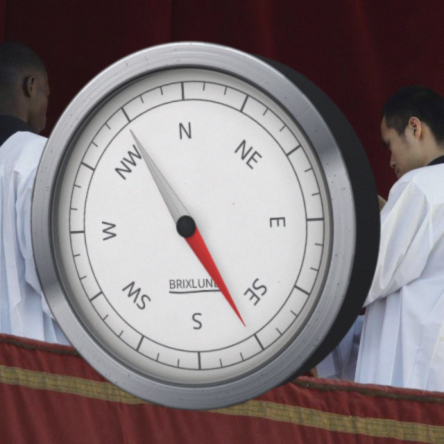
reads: 150
